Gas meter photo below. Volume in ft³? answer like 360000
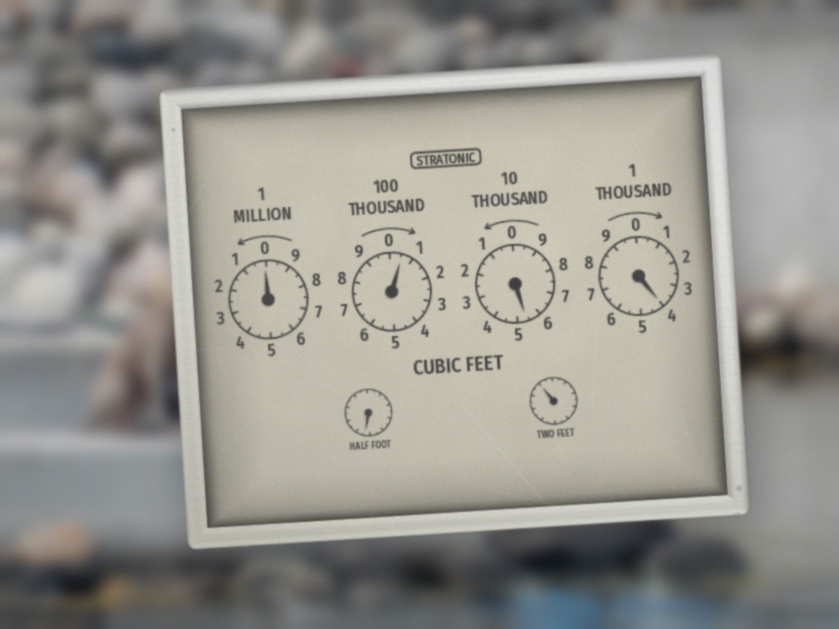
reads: 5400
